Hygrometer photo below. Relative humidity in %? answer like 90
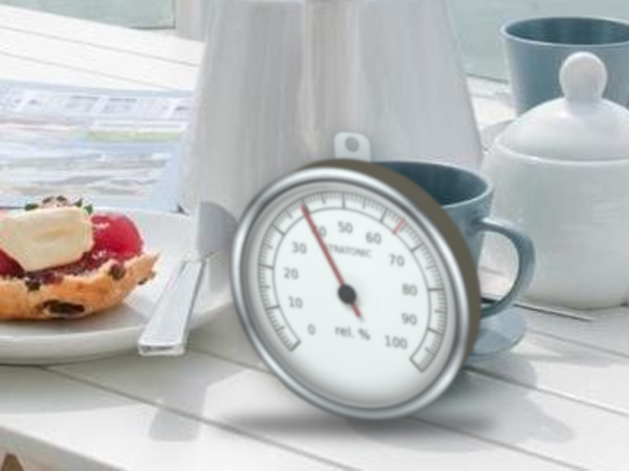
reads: 40
